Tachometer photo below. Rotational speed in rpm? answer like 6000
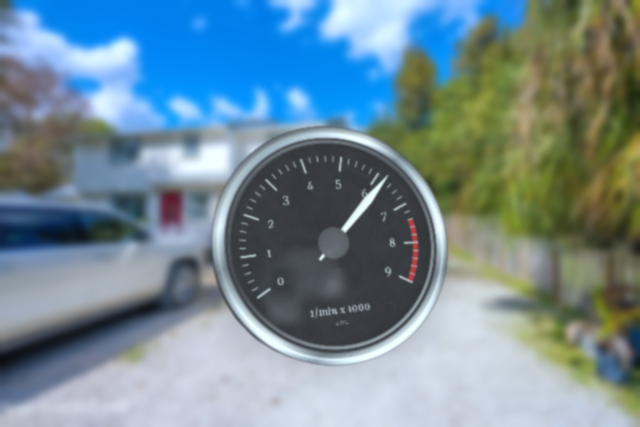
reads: 6200
